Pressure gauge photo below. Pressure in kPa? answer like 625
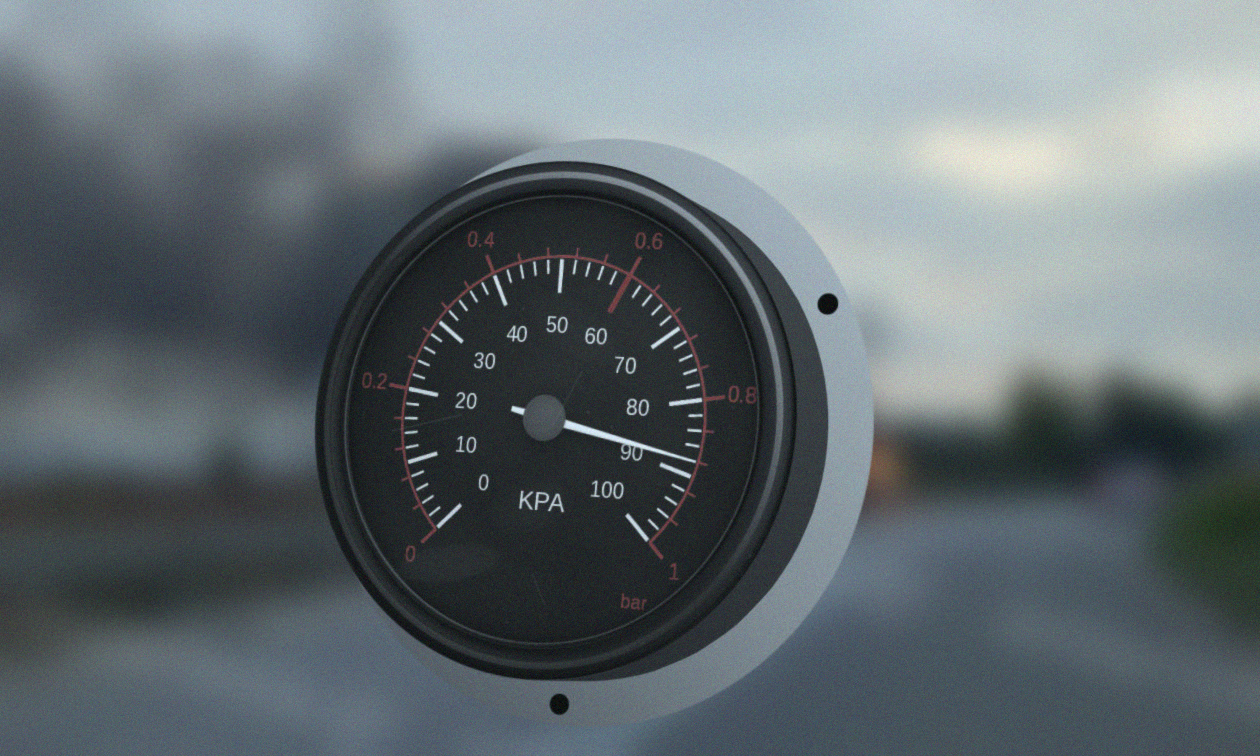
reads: 88
